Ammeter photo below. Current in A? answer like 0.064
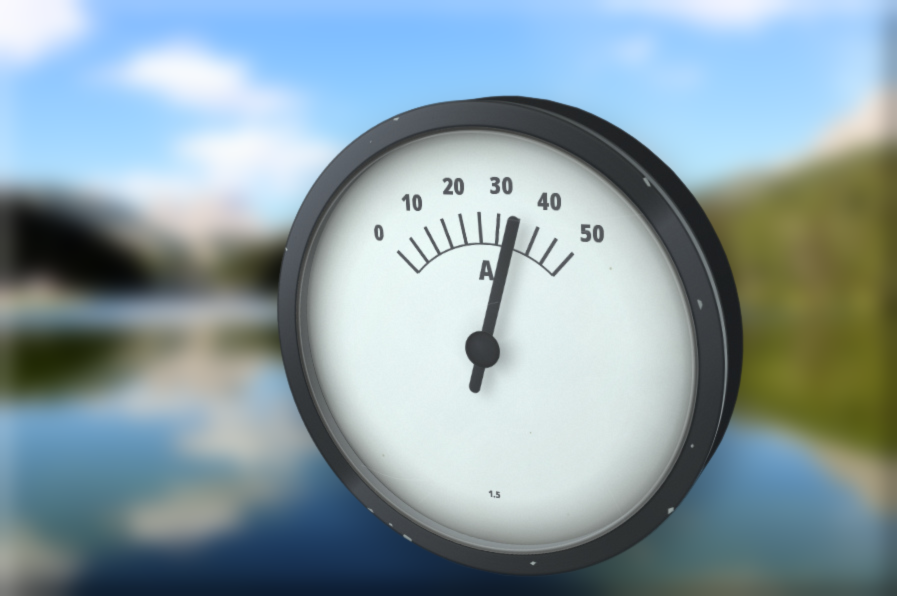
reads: 35
